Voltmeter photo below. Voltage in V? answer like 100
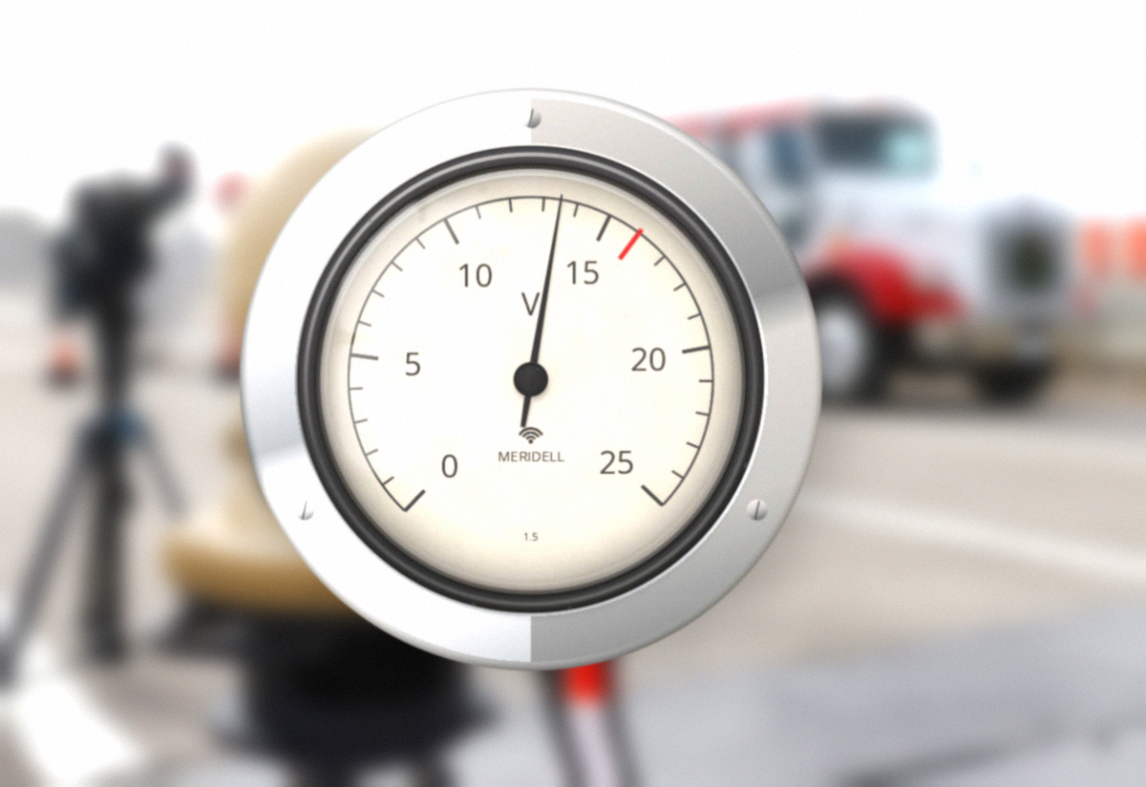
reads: 13.5
